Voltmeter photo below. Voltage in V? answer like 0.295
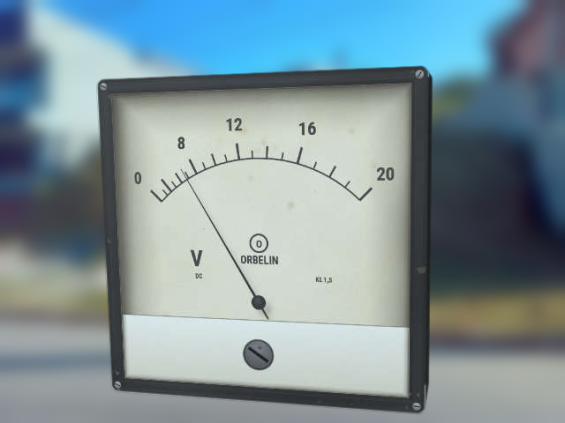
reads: 7
